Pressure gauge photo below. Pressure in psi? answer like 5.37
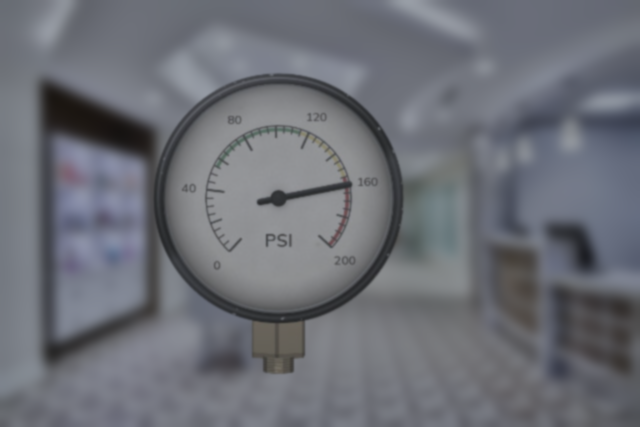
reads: 160
